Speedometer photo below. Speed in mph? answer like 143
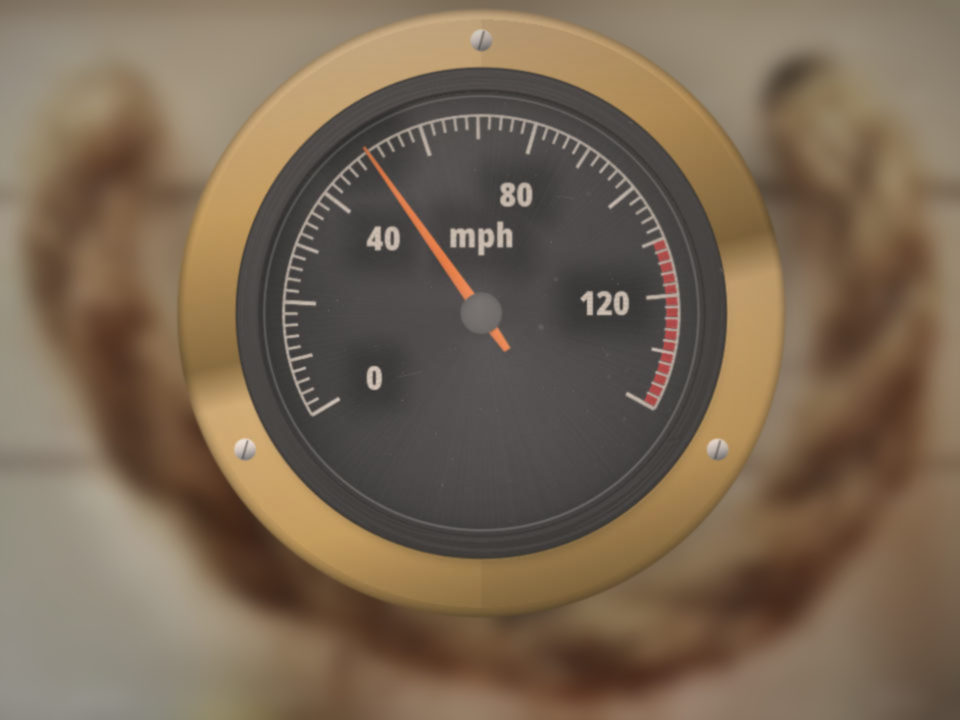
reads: 50
